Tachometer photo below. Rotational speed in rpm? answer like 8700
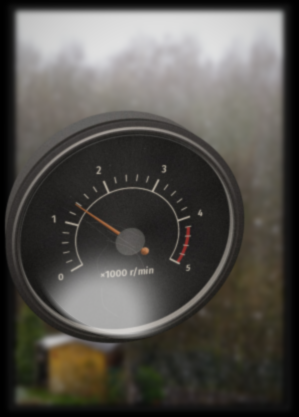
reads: 1400
